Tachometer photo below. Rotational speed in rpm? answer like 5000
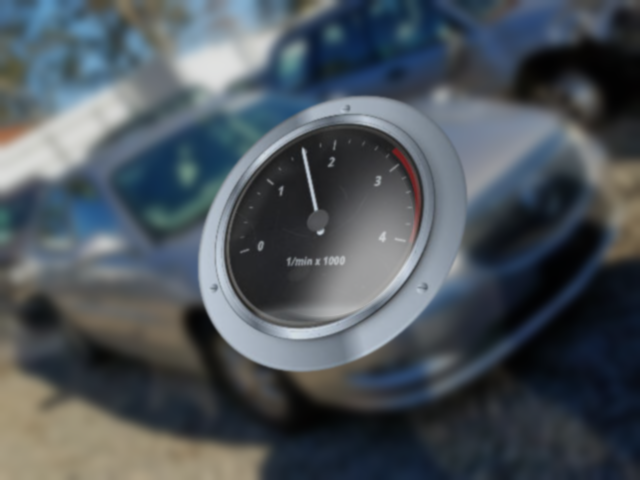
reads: 1600
